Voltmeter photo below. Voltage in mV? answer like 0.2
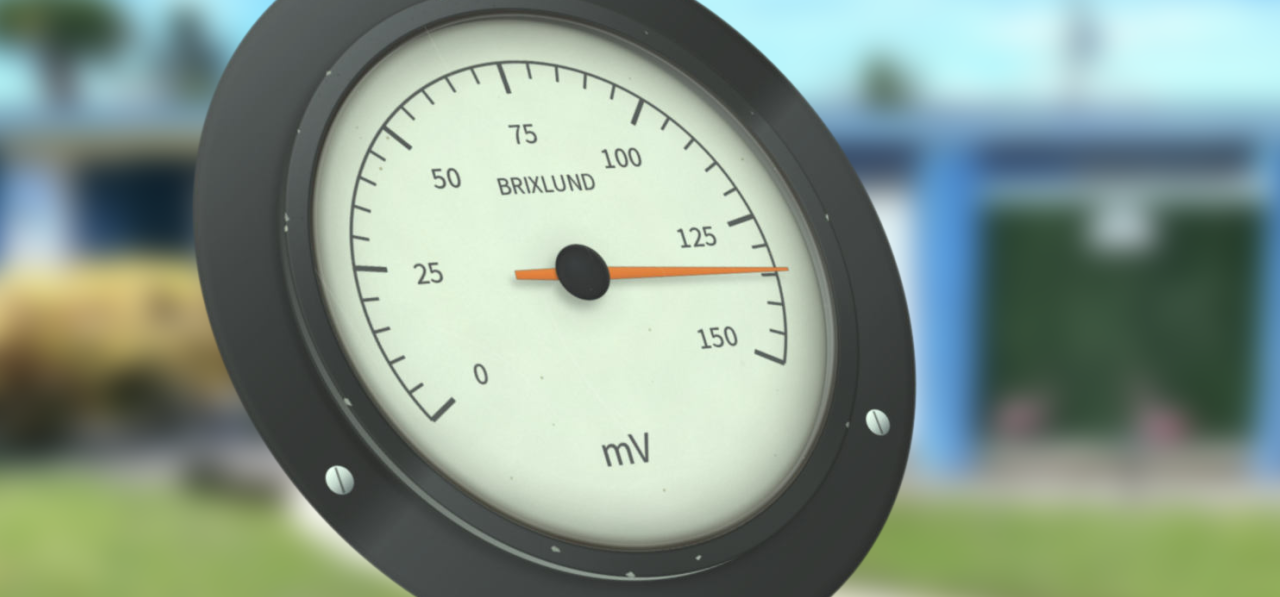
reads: 135
